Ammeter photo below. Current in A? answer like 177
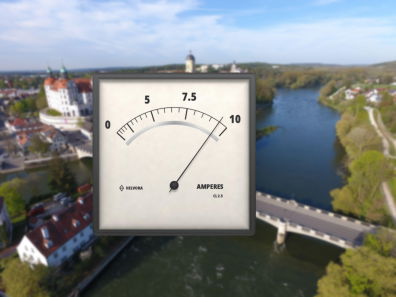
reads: 9.5
